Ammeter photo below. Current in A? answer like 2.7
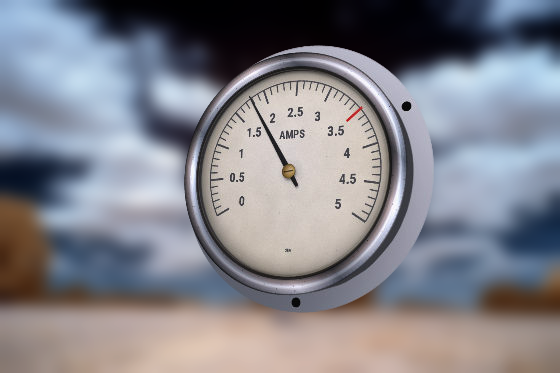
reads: 1.8
